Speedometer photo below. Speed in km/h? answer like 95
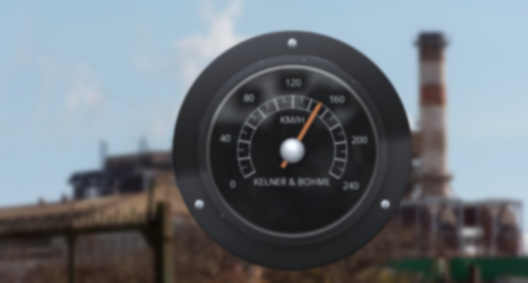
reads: 150
